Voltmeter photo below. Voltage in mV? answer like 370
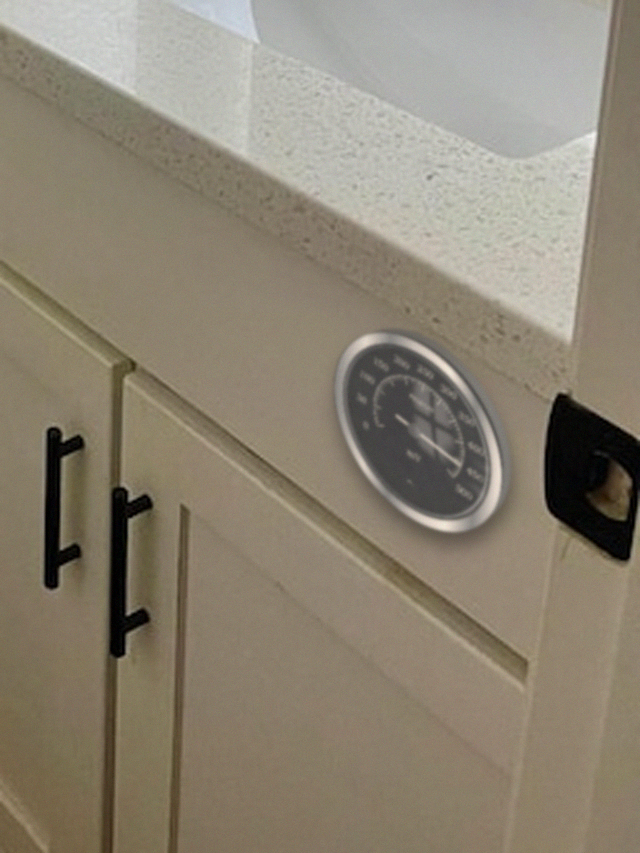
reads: 450
